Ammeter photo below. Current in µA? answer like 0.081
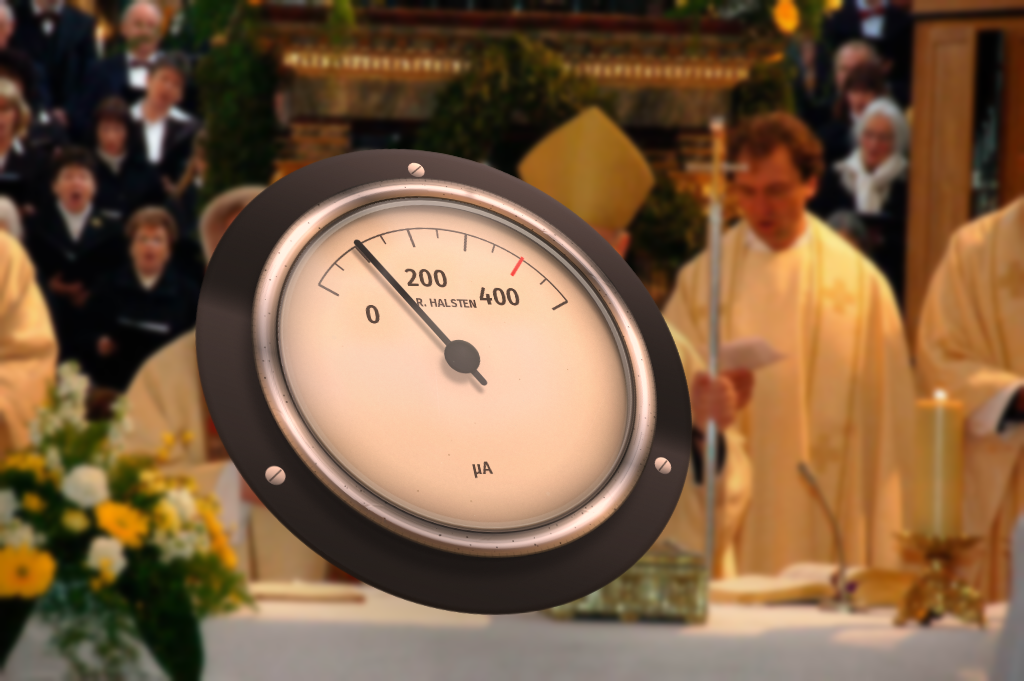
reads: 100
